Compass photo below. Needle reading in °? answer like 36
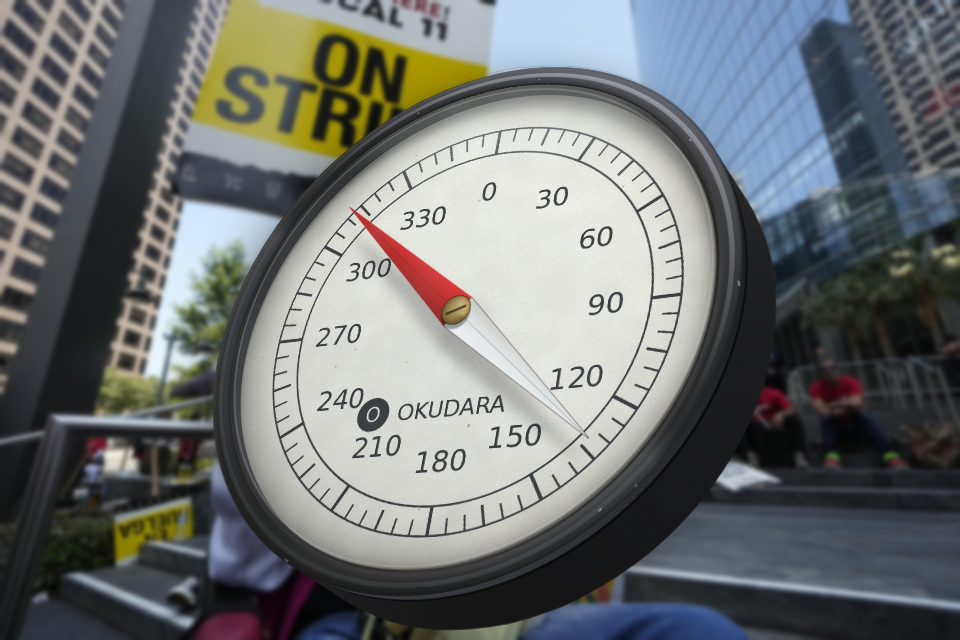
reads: 312.5
